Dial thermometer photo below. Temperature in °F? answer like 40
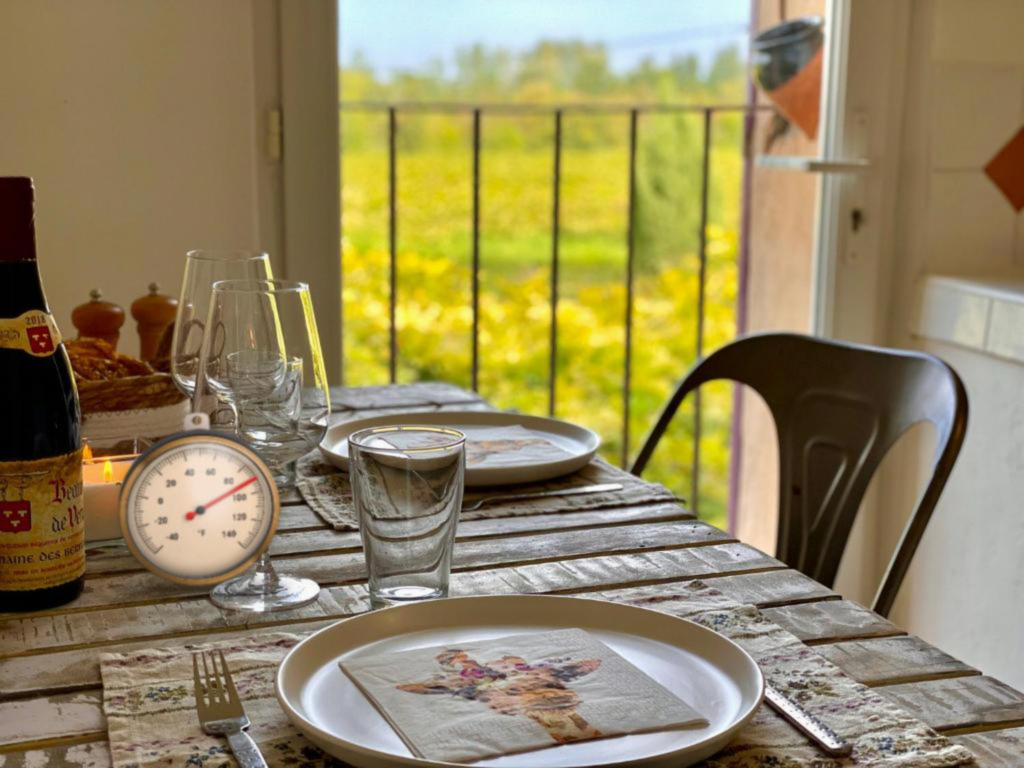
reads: 90
